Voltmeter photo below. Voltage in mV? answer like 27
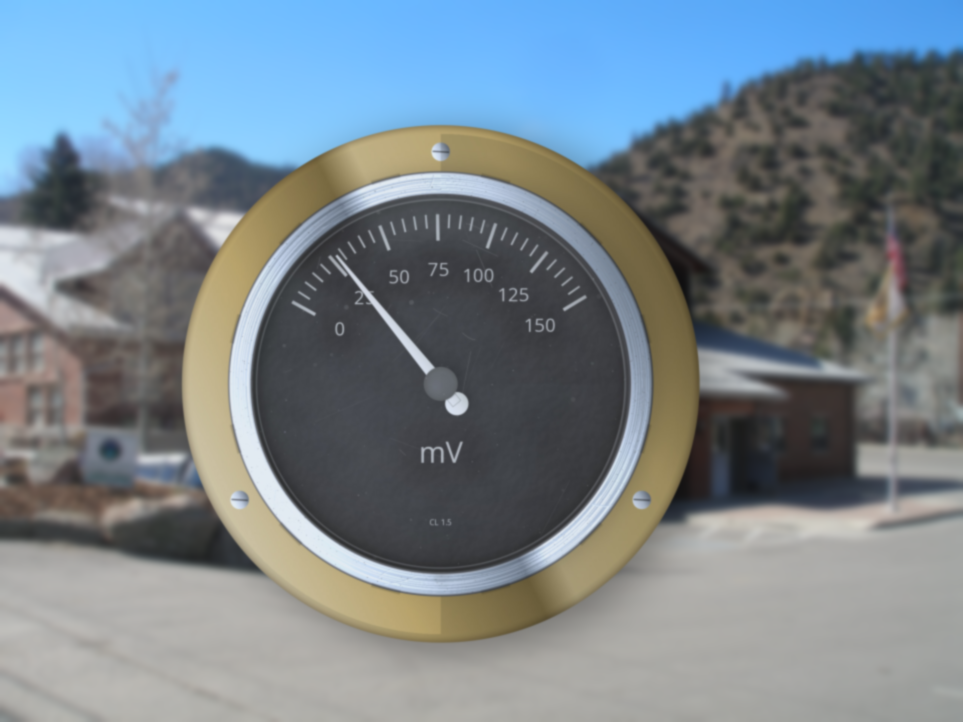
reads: 27.5
